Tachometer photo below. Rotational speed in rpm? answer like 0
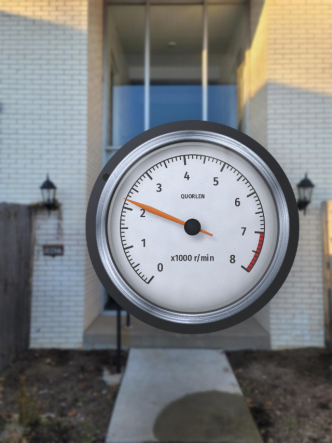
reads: 2200
